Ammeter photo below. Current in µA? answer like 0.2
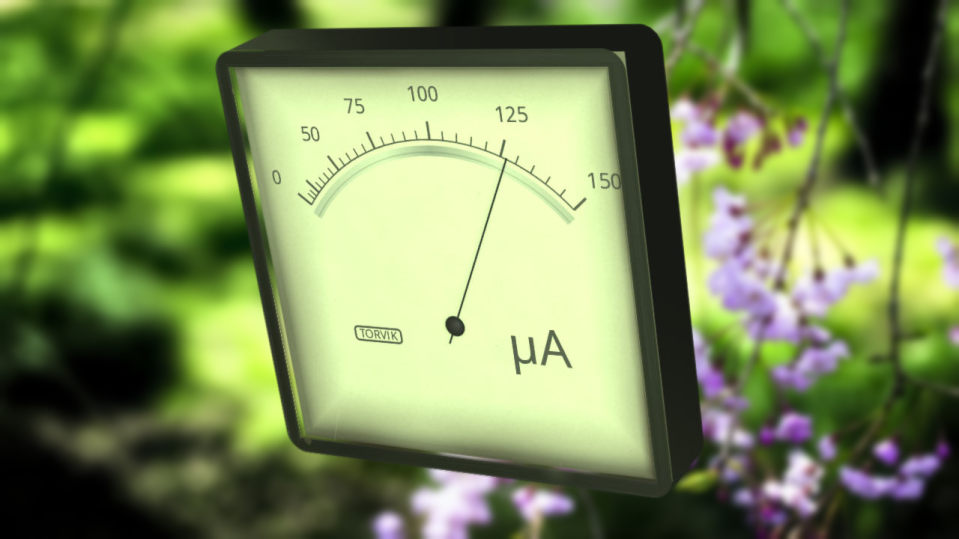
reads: 127.5
